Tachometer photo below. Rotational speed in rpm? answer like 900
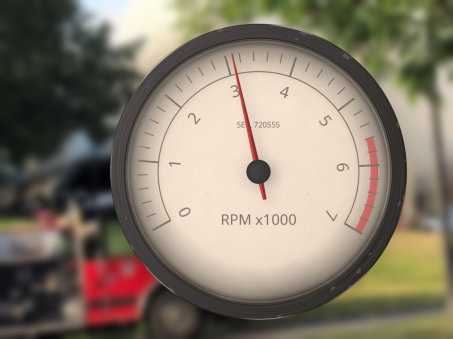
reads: 3100
